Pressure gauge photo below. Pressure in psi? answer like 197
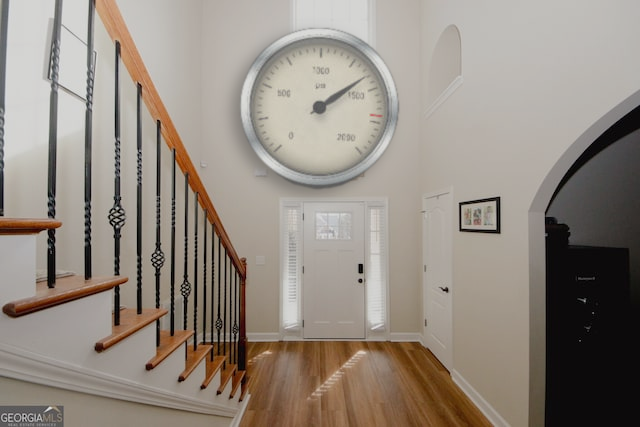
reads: 1400
